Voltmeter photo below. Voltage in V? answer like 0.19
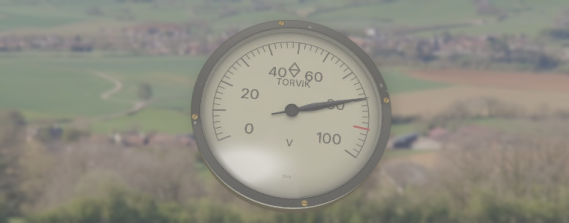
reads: 80
